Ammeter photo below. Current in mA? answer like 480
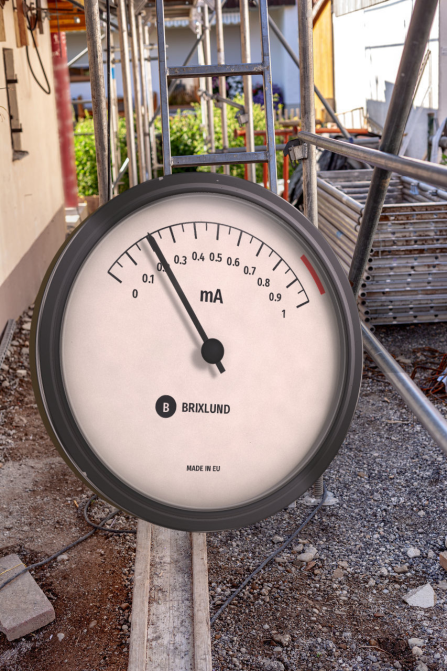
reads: 0.2
